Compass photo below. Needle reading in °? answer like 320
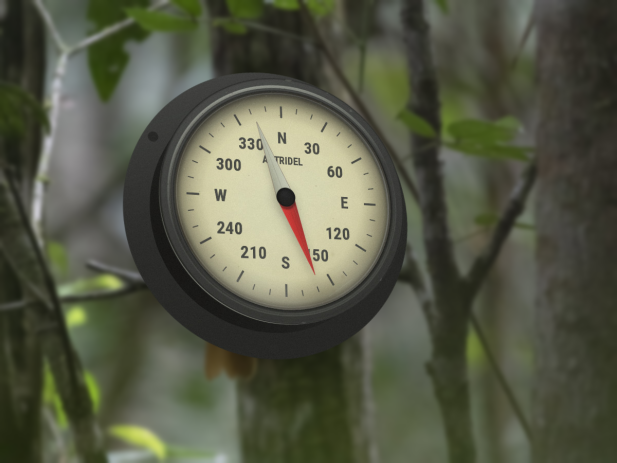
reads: 160
